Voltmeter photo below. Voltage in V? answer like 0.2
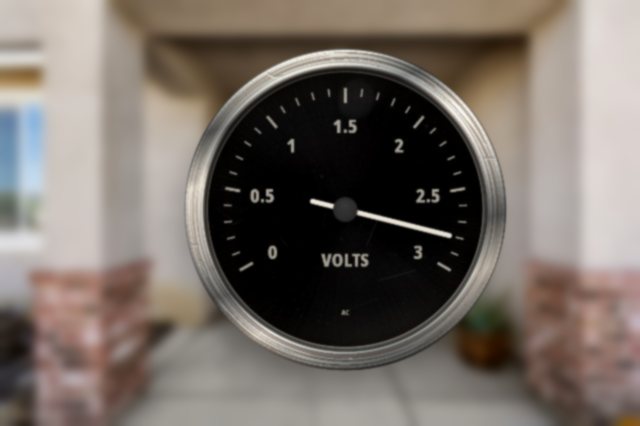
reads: 2.8
